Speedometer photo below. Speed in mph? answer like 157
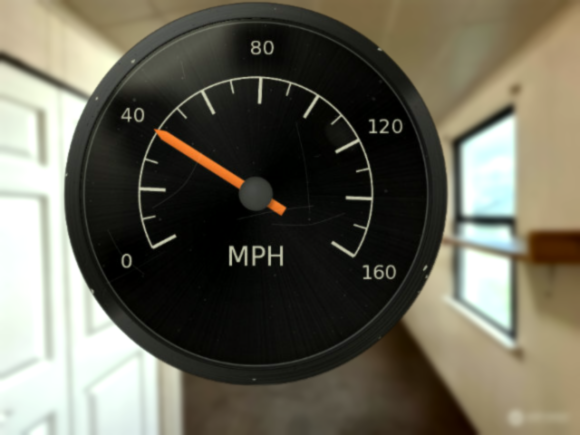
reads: 40
